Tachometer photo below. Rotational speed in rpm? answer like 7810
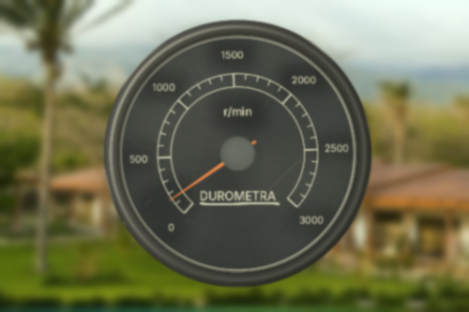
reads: 150
